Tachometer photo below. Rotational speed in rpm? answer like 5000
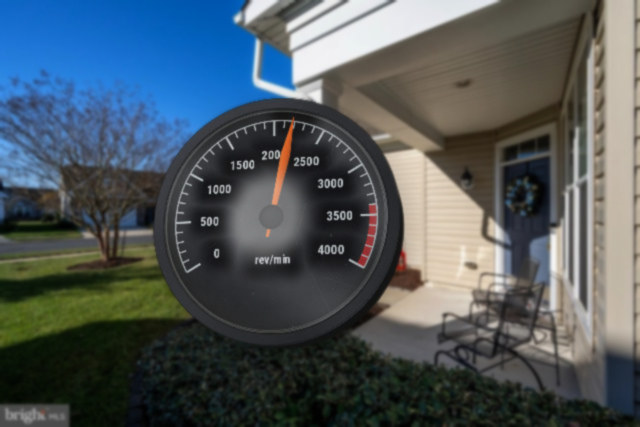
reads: 2200
